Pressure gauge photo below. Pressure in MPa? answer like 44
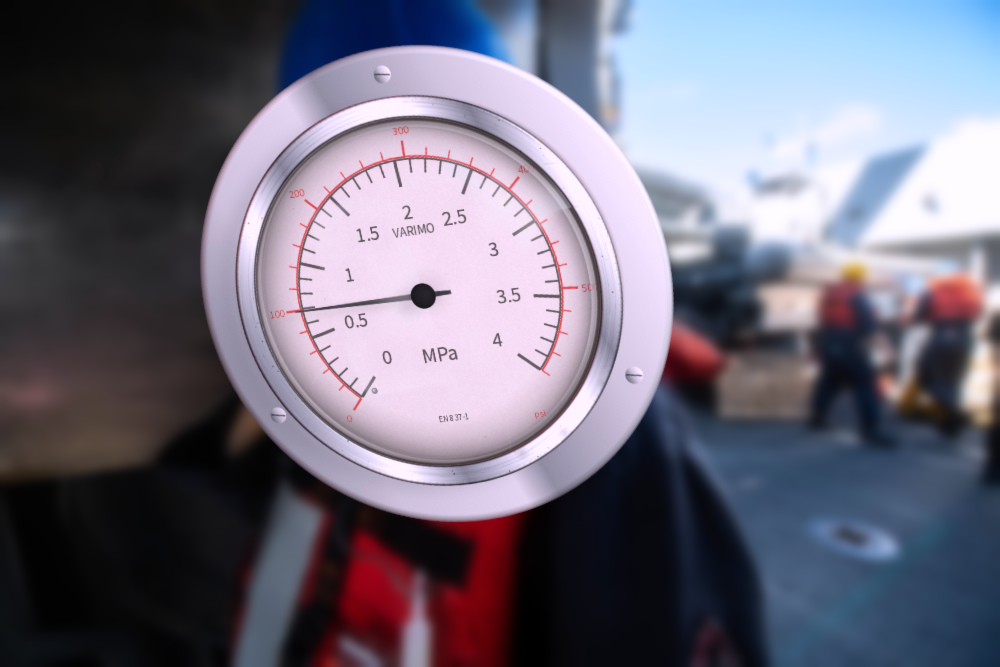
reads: 0.7
